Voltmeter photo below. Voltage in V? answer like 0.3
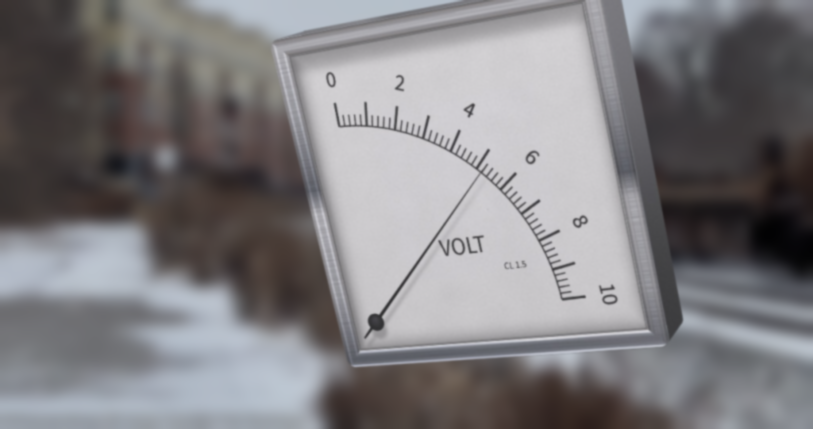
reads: 5.2
